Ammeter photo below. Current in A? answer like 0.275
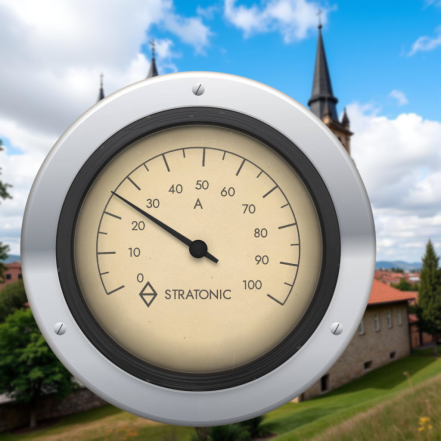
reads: 25
